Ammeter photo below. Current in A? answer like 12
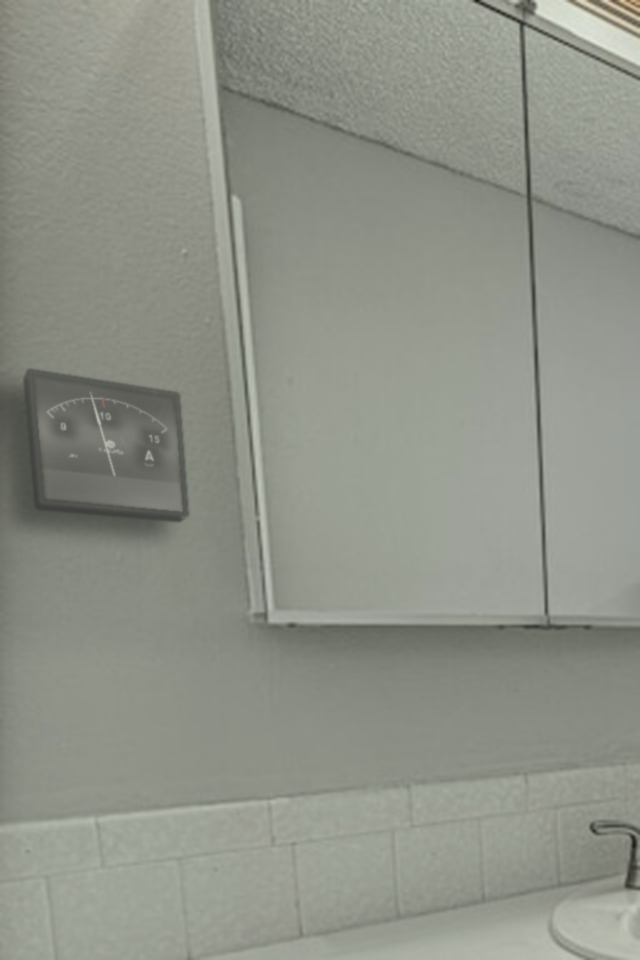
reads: 9
